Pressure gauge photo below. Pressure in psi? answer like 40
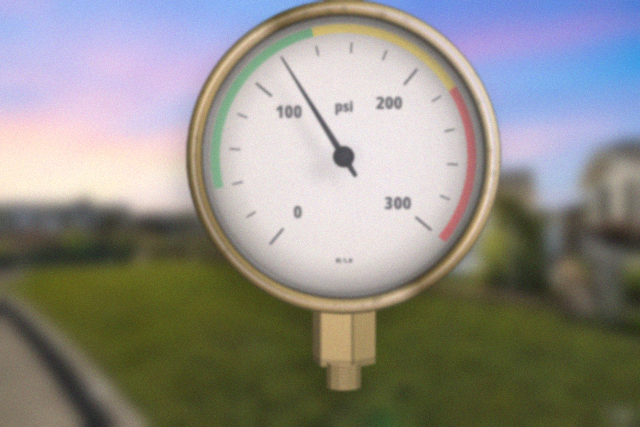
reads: 120
